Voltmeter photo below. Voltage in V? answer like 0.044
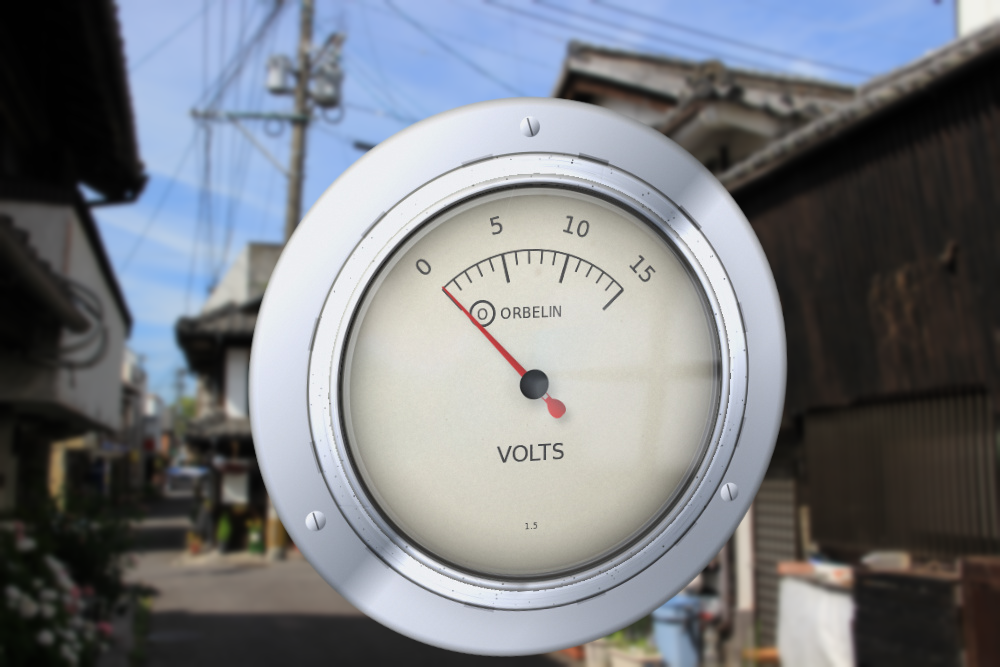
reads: 0
